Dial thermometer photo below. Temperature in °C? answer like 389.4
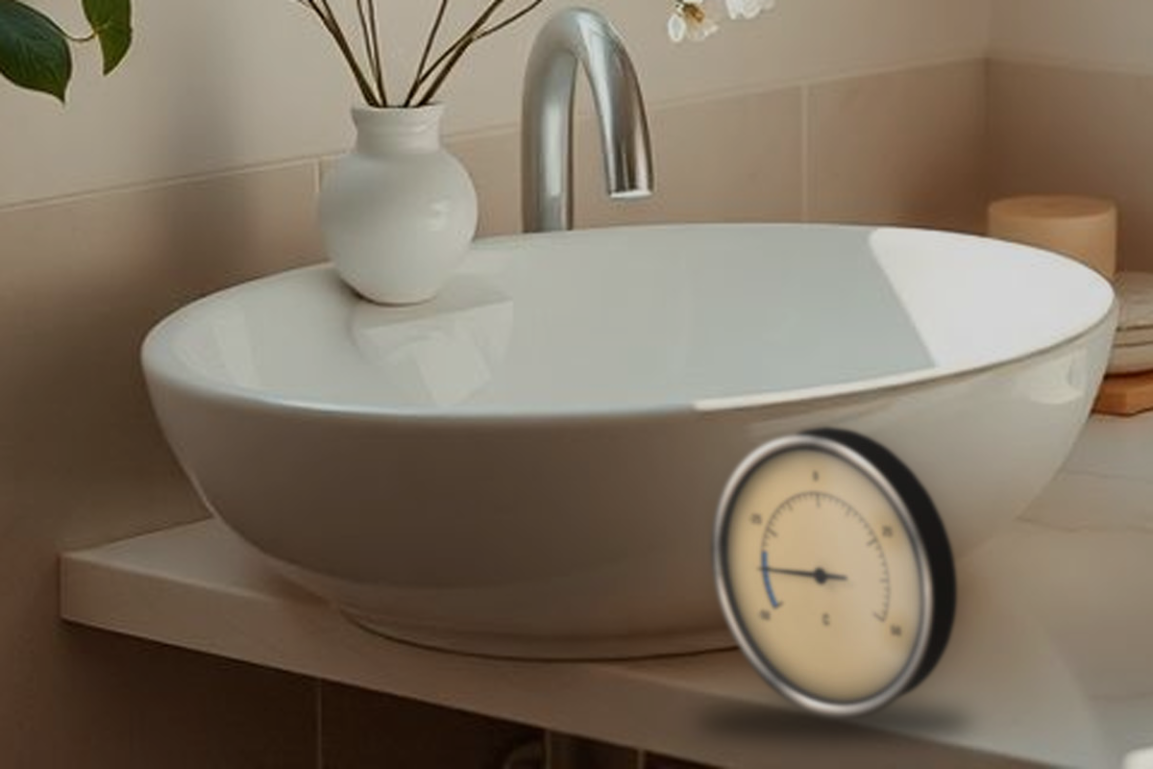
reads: -37.5
